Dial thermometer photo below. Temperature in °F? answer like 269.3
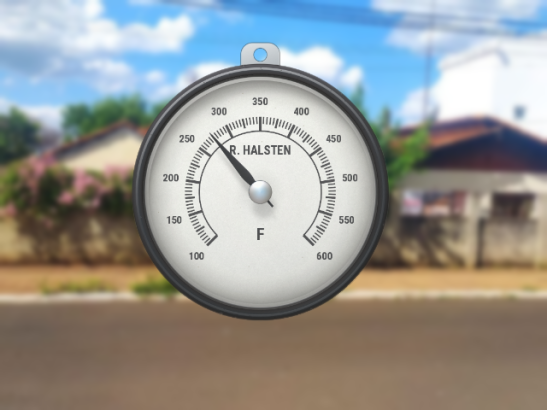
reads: 275
